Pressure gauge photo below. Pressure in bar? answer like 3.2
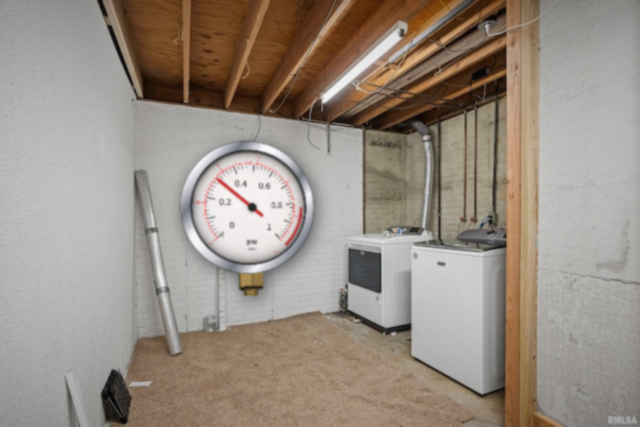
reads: 0.3
